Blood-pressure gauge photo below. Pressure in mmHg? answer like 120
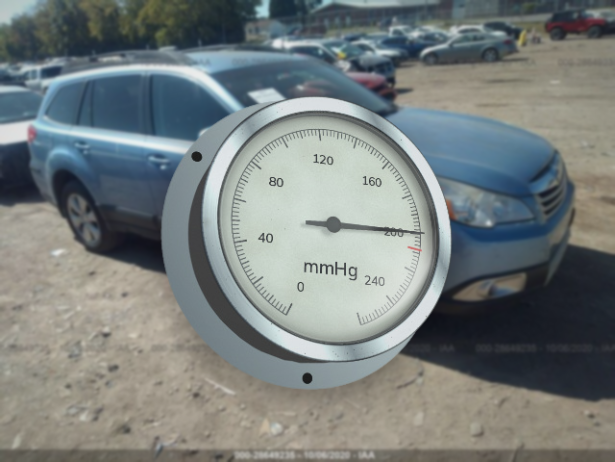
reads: 200
